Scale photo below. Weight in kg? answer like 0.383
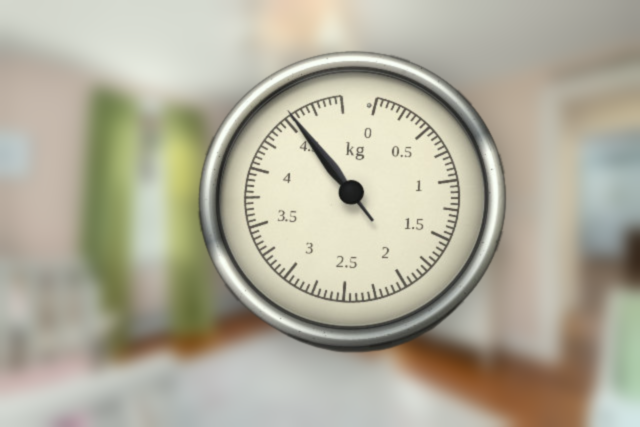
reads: 4.55
